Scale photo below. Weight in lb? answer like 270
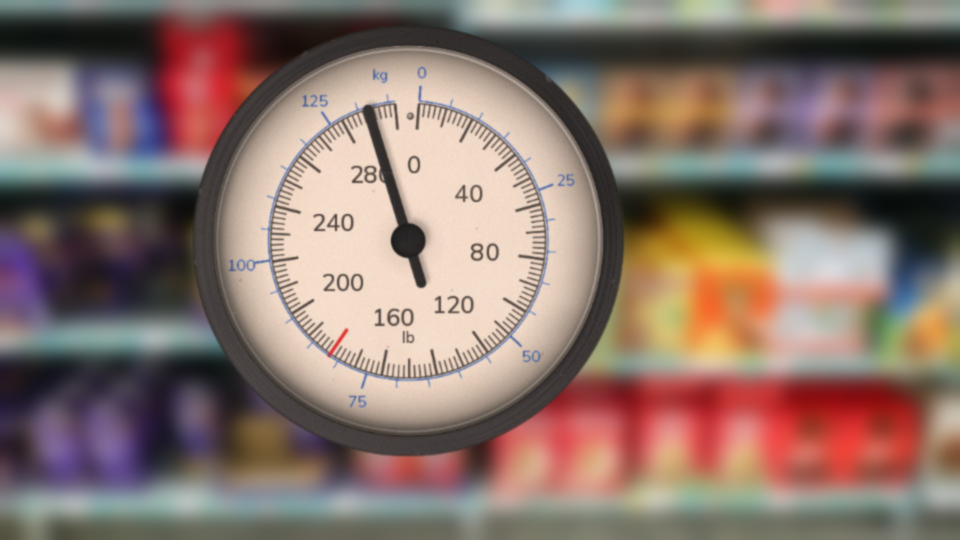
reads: 290
